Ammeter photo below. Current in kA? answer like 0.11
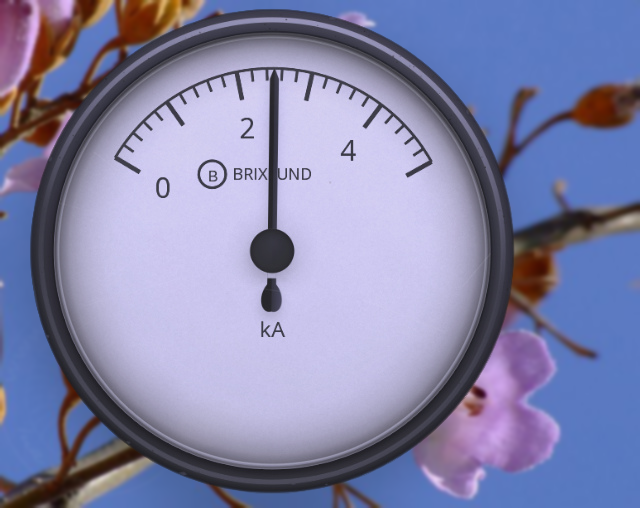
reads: 2.5
